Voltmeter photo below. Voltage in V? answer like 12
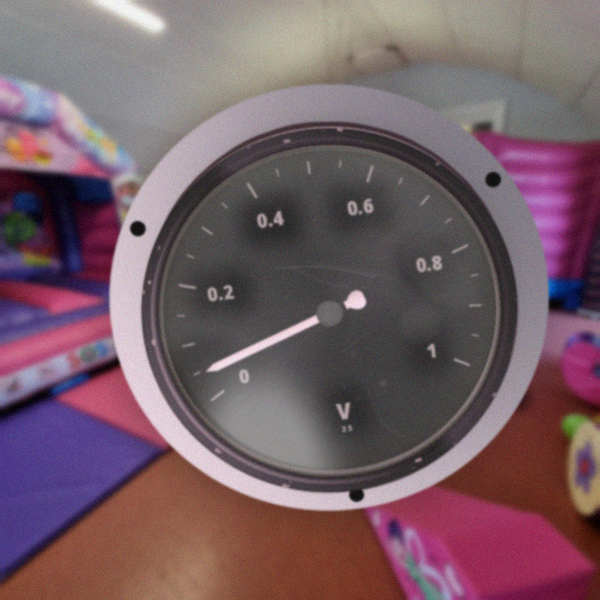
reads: 0.05
